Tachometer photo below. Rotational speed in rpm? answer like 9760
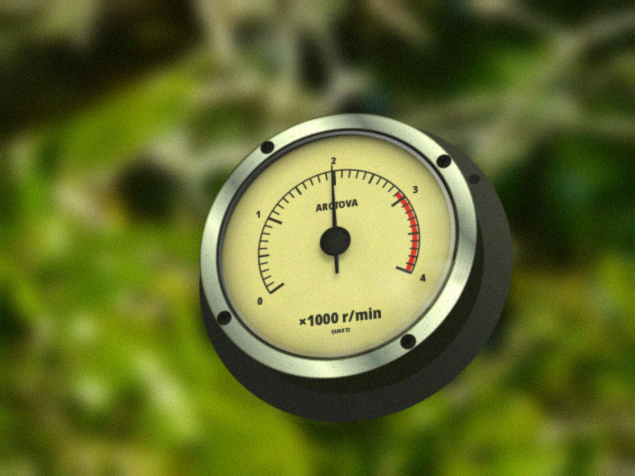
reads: 2000
